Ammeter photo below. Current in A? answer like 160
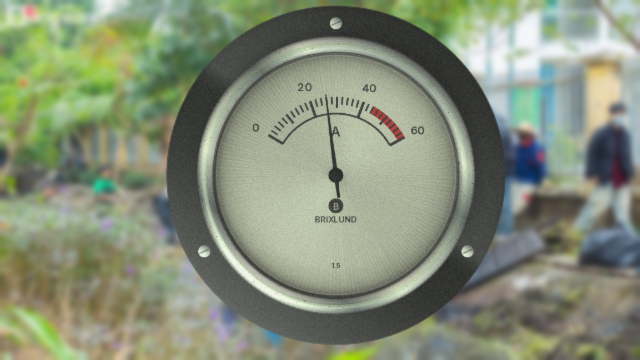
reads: 26
